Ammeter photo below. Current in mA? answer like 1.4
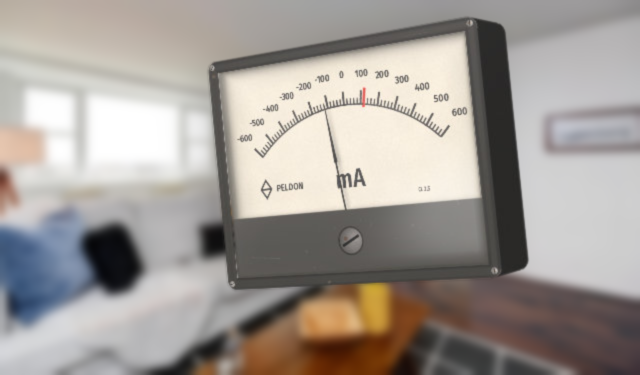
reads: -100
